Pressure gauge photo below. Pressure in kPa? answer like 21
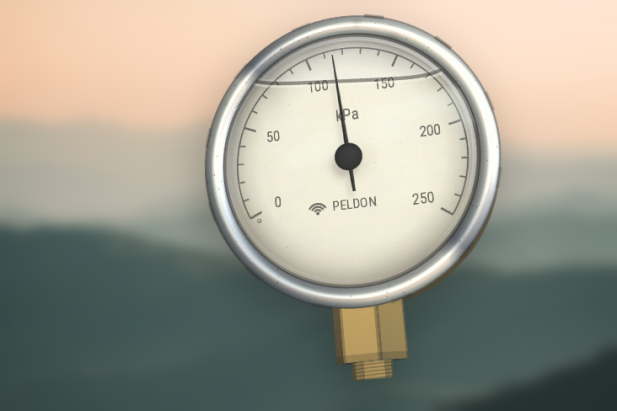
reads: 115
